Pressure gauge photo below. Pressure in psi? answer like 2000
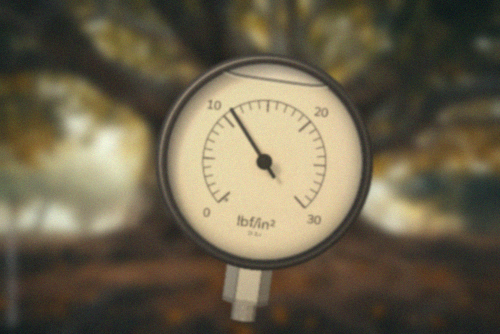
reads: 11
